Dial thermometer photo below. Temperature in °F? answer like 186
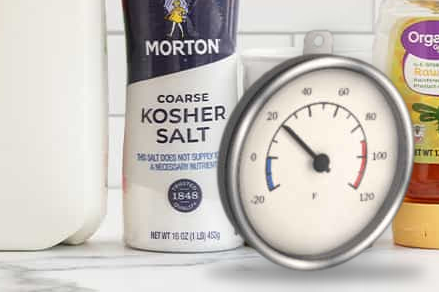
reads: 20
